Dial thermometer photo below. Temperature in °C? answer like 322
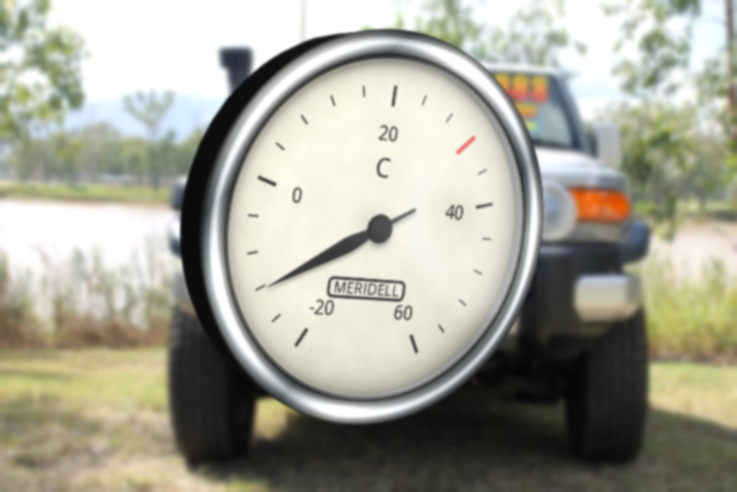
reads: -12
